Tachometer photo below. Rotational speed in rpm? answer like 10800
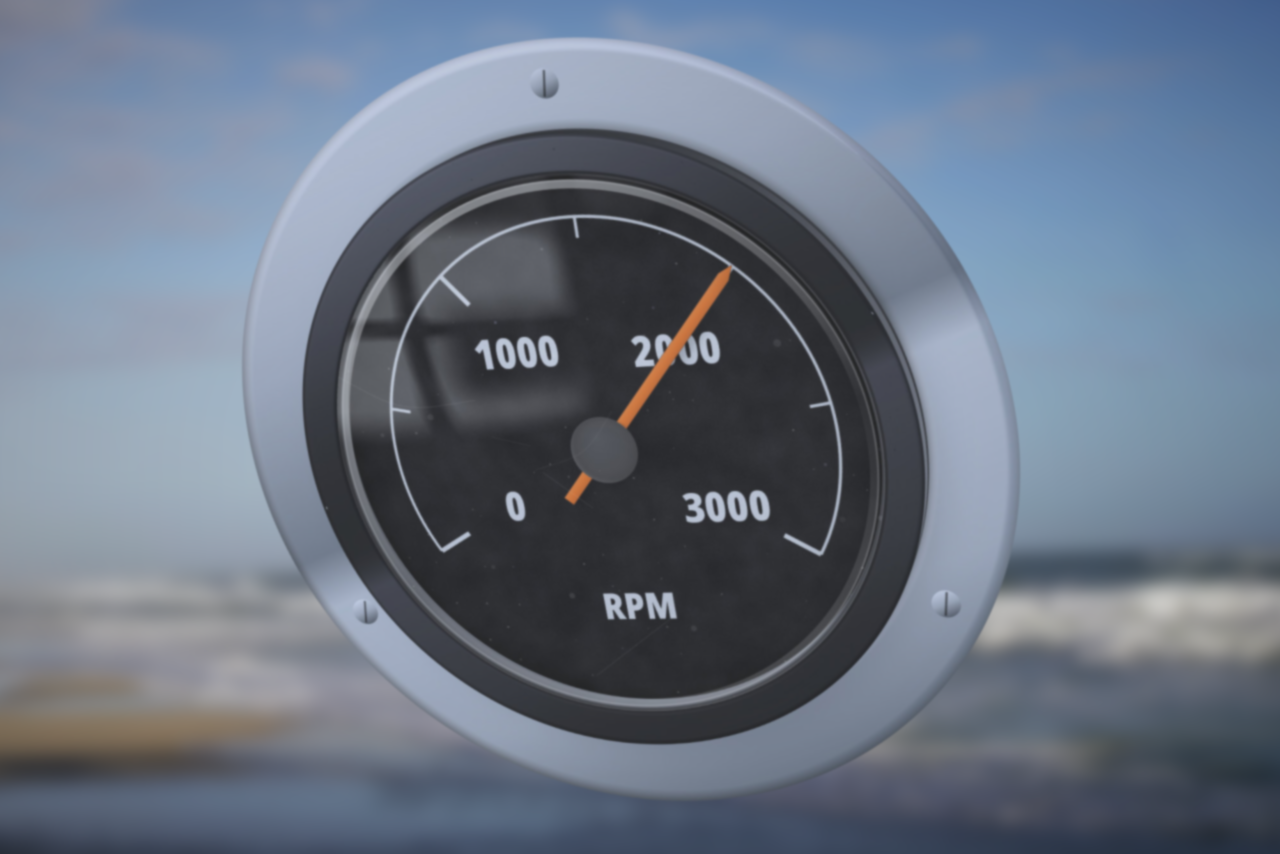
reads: 2000
